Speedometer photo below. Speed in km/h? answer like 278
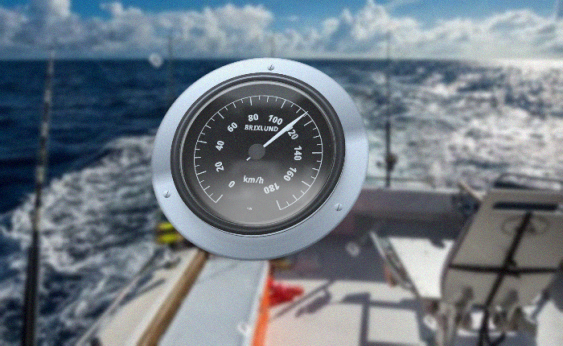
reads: 115
